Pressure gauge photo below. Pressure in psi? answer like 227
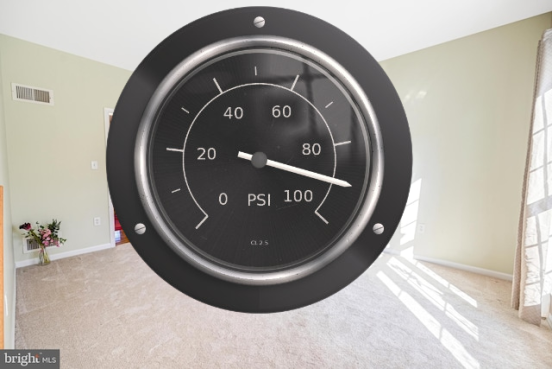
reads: 90
